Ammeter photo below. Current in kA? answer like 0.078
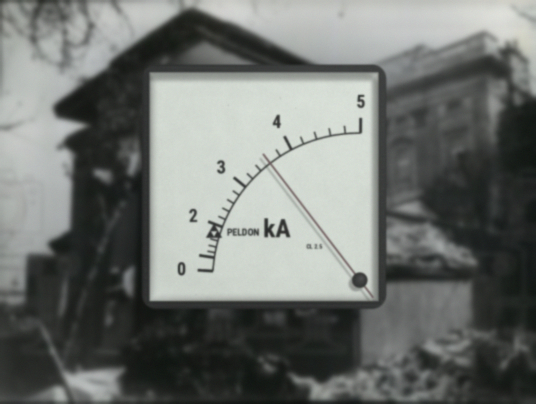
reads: 3.6
